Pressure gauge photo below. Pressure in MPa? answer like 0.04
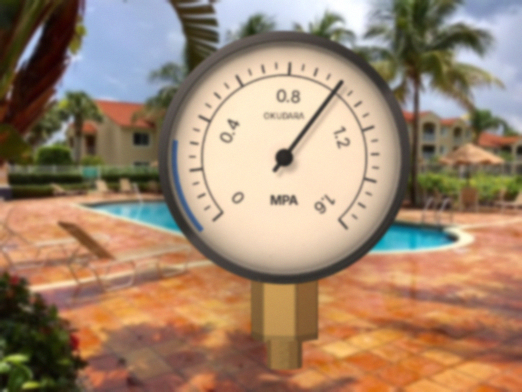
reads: 1
